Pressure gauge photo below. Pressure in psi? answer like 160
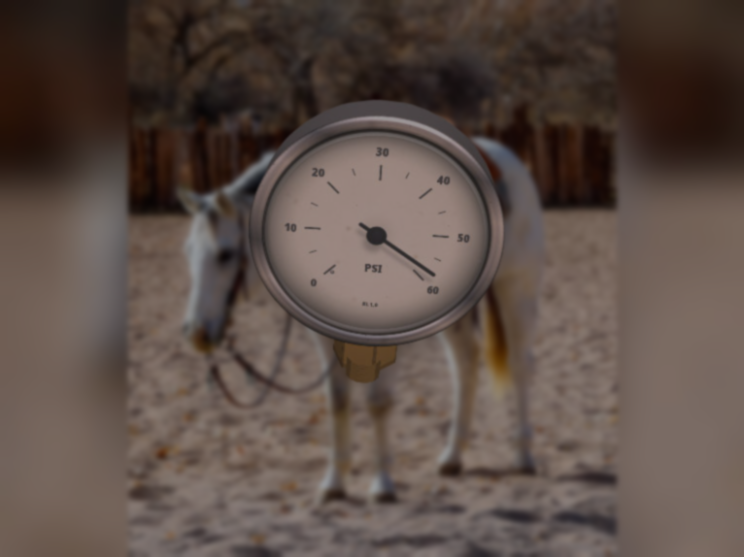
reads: 57.5
